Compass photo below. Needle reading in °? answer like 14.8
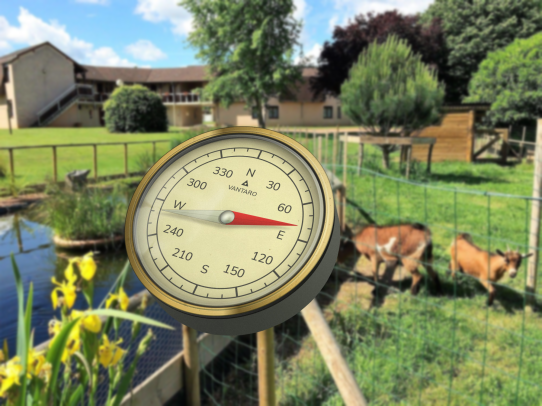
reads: 80
